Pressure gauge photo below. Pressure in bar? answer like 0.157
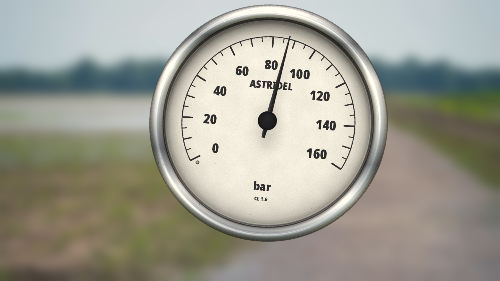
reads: 87.5
